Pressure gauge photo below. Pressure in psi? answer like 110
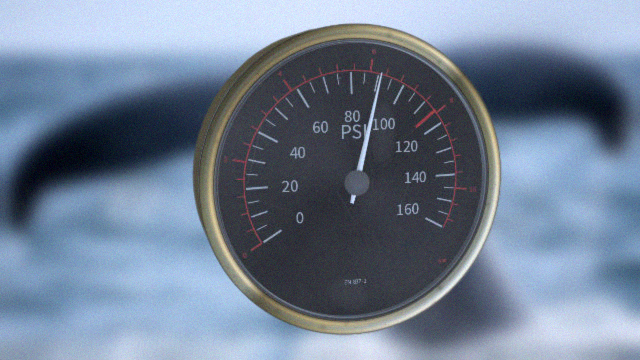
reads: 90
